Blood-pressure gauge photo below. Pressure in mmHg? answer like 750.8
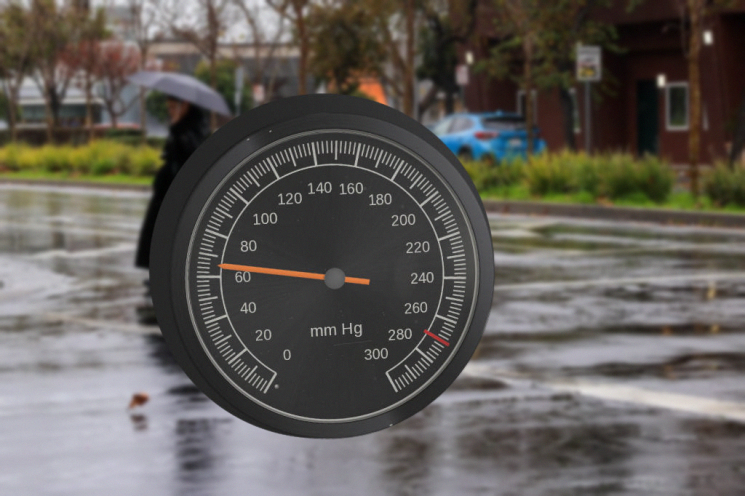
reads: 66
